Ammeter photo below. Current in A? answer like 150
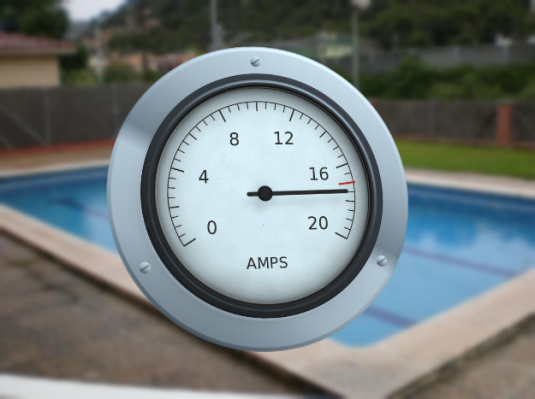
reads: 17.5
